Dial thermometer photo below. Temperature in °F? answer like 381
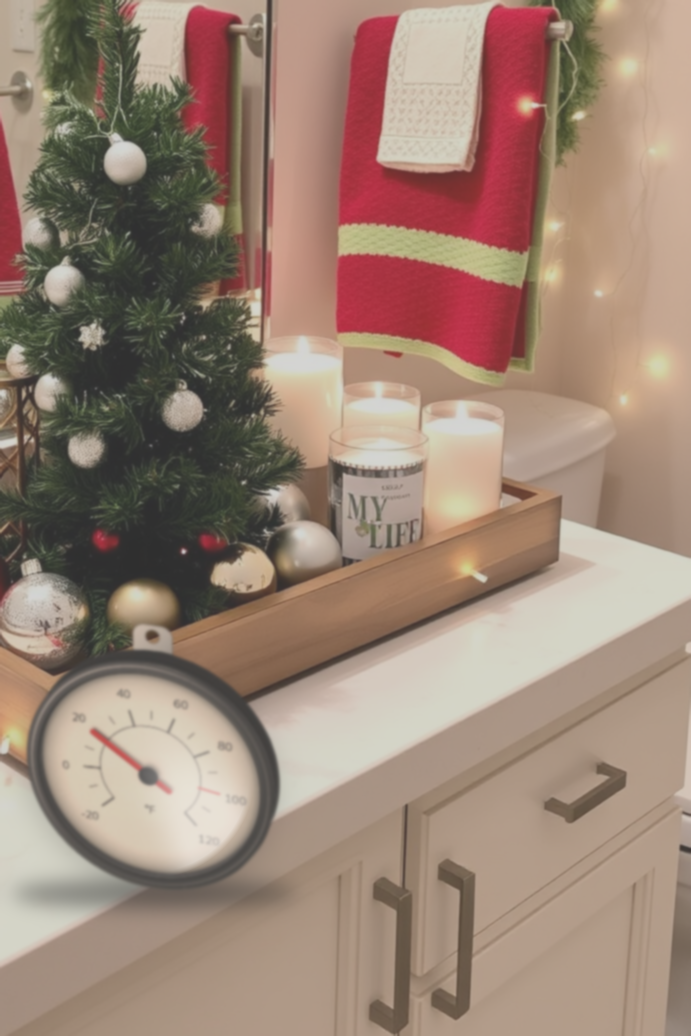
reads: 20
